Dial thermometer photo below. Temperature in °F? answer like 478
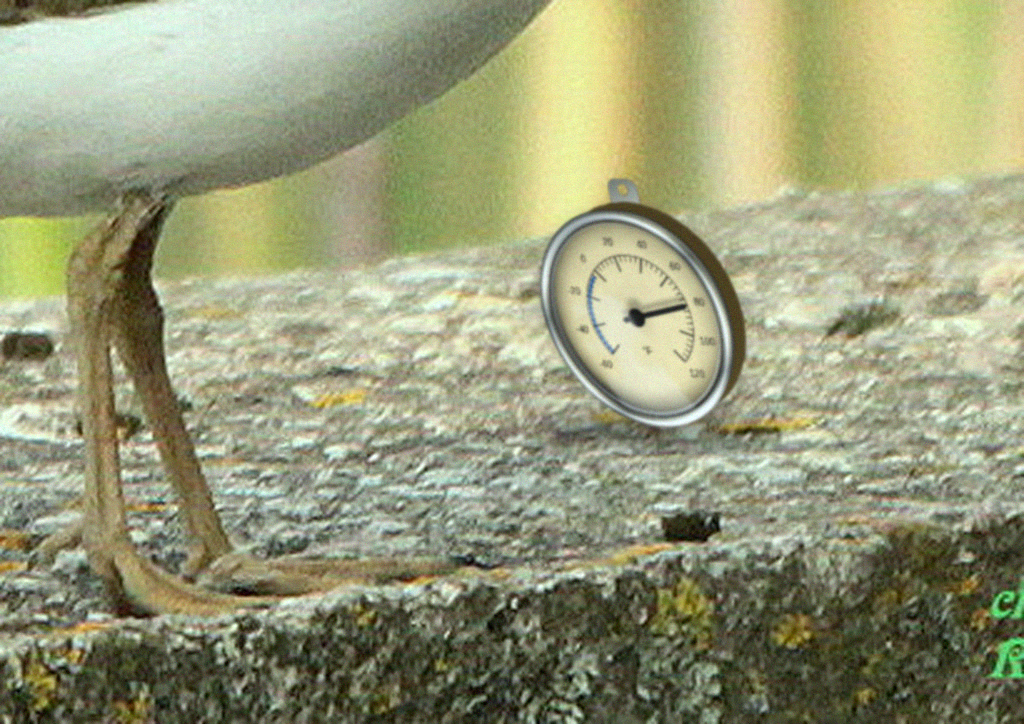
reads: 80
